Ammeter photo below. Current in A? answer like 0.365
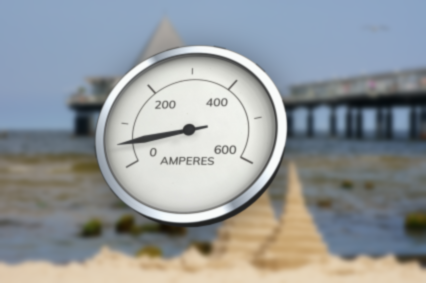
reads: 50
